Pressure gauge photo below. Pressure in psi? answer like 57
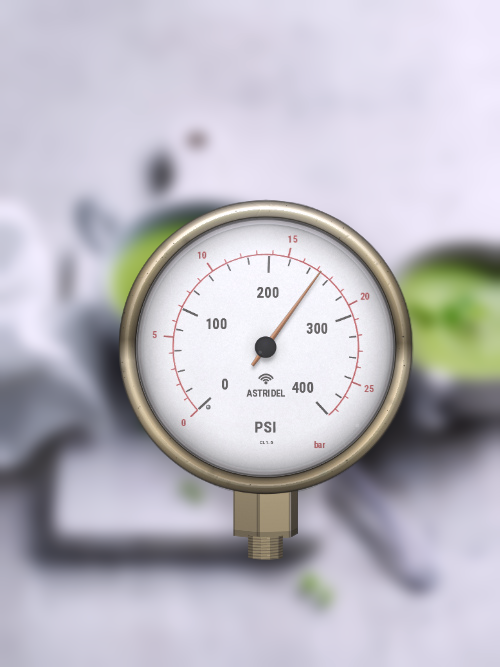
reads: 250
